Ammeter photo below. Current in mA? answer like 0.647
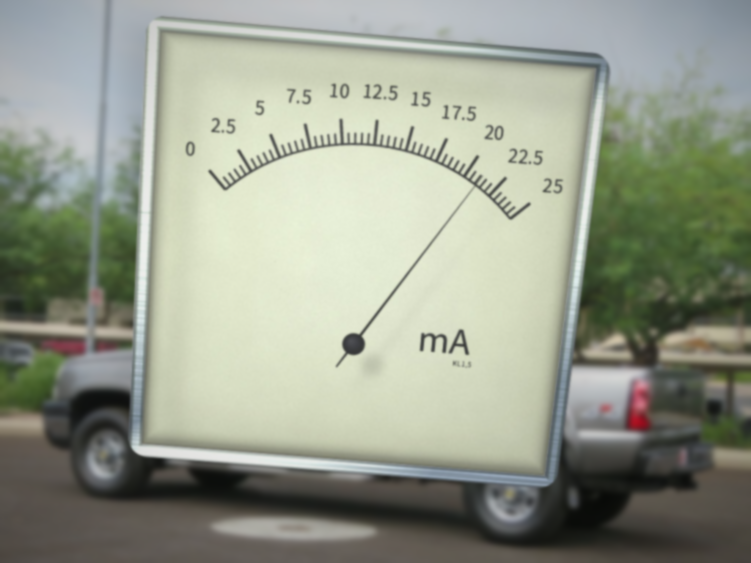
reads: 21
